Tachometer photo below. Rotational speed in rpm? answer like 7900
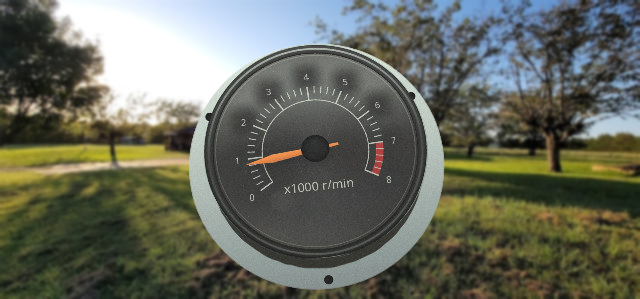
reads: 800
